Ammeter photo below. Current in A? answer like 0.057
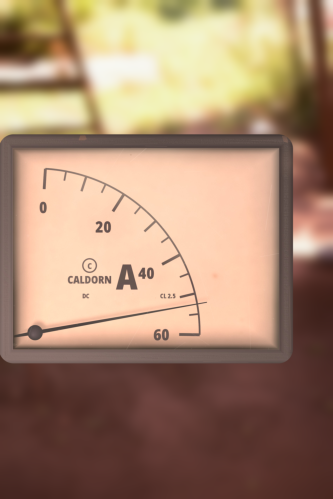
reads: 52.5
